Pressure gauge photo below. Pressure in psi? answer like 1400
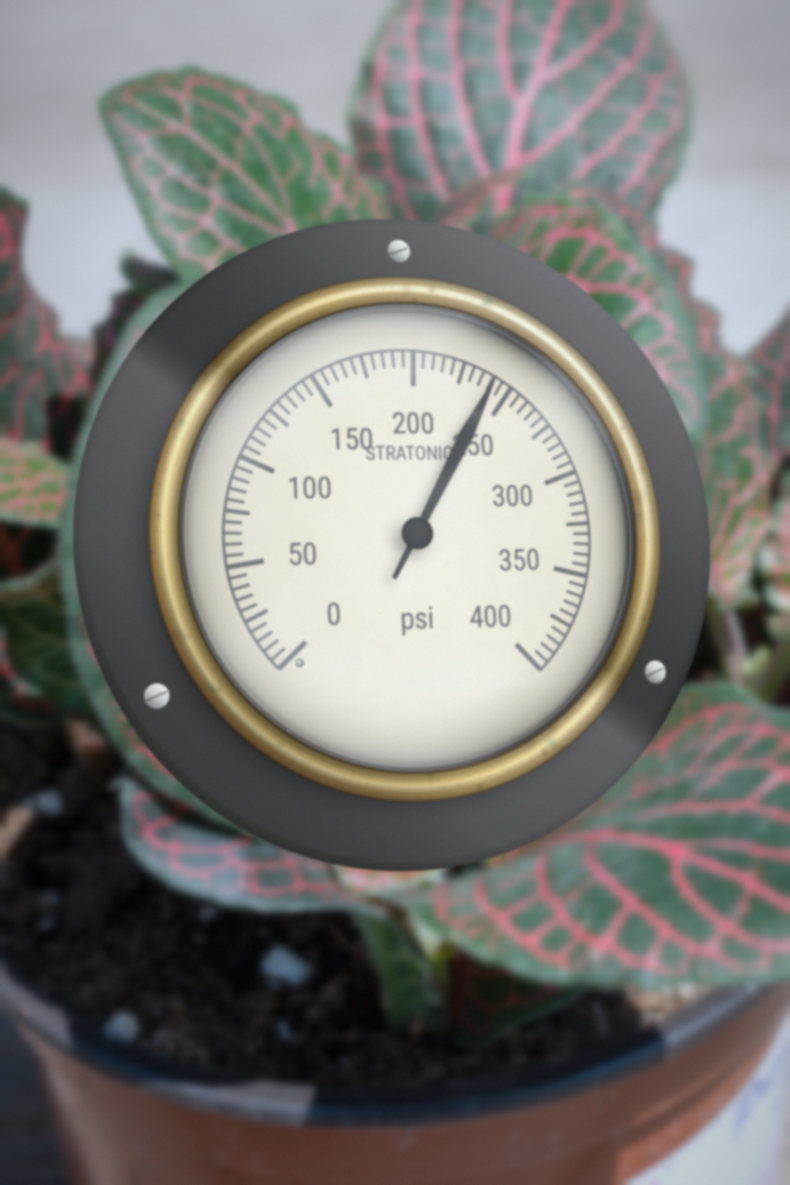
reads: 240
